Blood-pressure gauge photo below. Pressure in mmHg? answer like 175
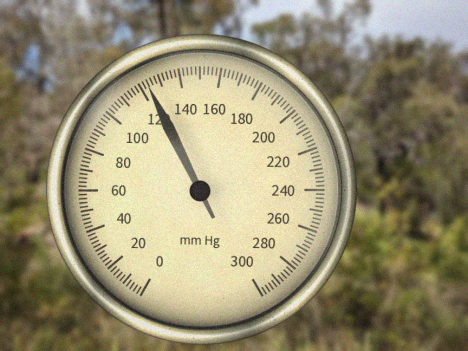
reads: 124
